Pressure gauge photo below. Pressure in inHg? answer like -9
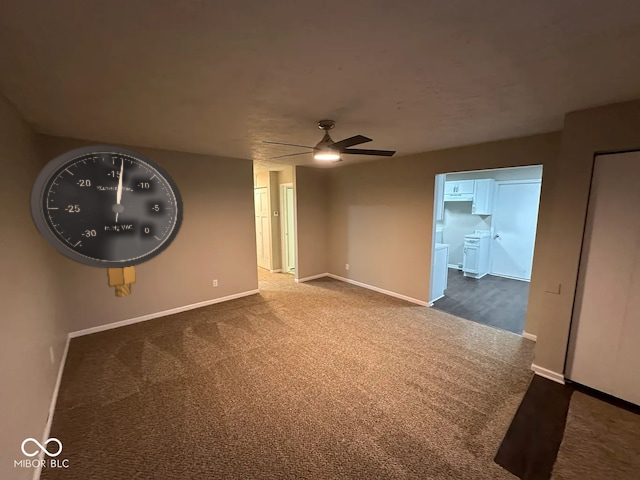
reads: -14
